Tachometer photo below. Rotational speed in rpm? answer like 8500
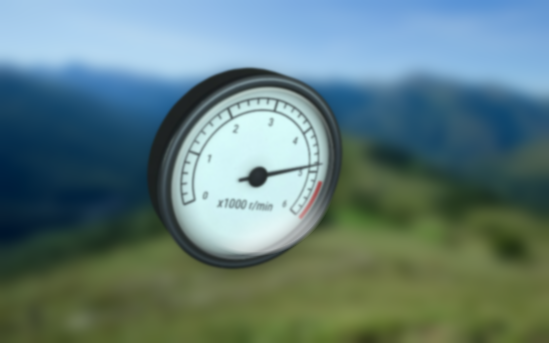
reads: 4800
